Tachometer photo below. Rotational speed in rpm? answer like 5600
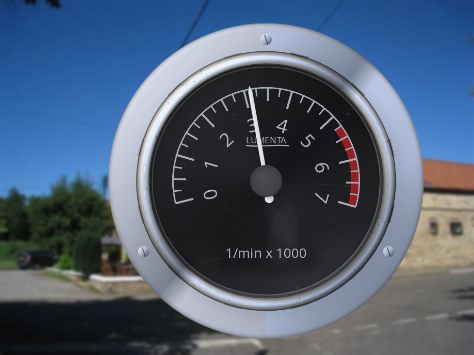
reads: 3125
